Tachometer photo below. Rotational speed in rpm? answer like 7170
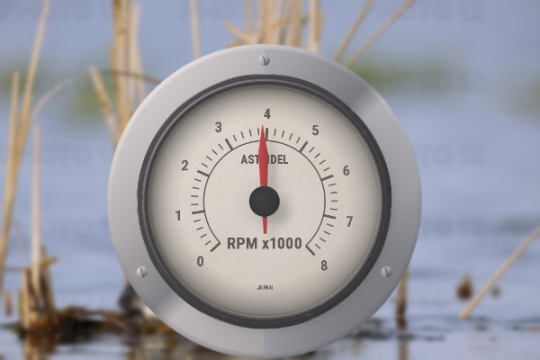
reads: 3900
